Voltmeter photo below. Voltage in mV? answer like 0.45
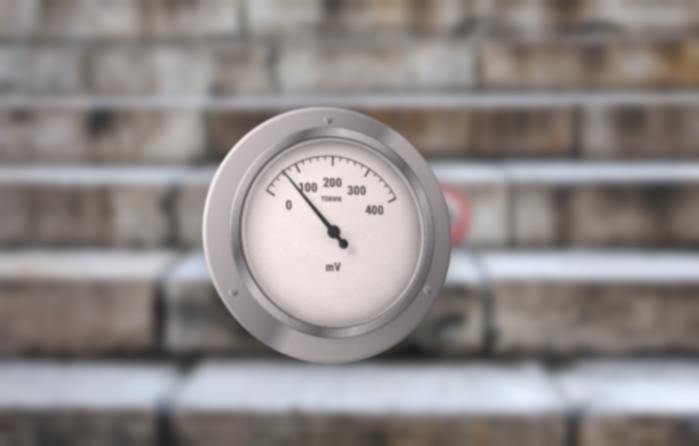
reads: 60
